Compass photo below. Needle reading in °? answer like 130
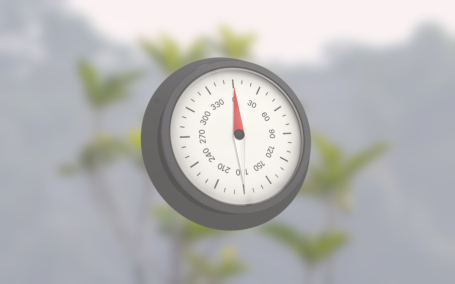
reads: 0
